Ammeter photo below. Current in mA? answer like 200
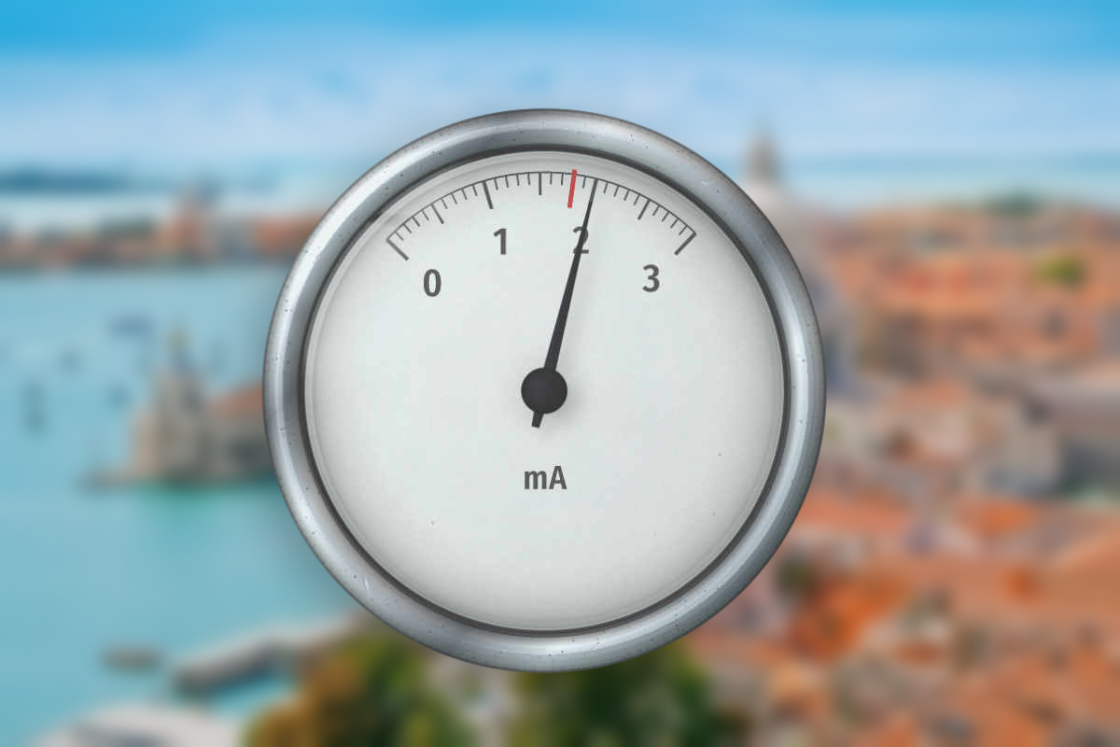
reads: 2
